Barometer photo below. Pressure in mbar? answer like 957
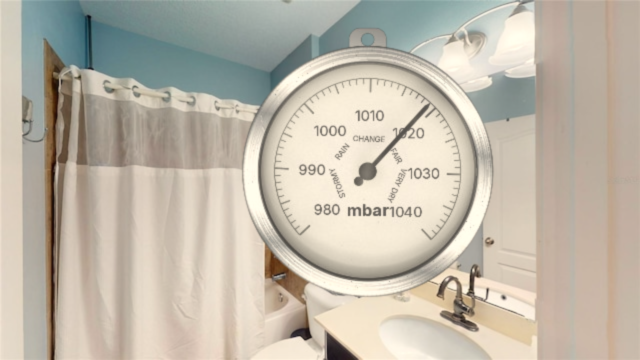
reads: 1019
